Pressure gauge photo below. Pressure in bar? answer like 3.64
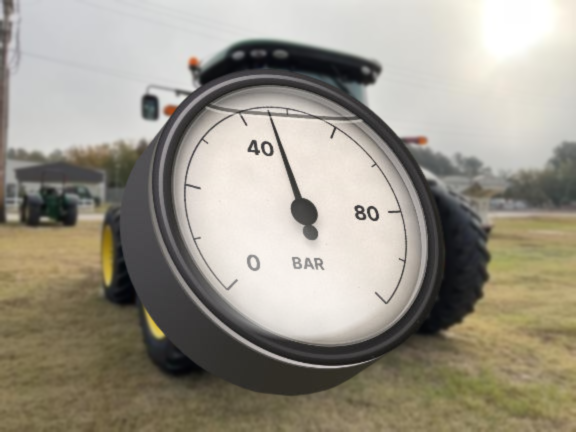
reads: 45
